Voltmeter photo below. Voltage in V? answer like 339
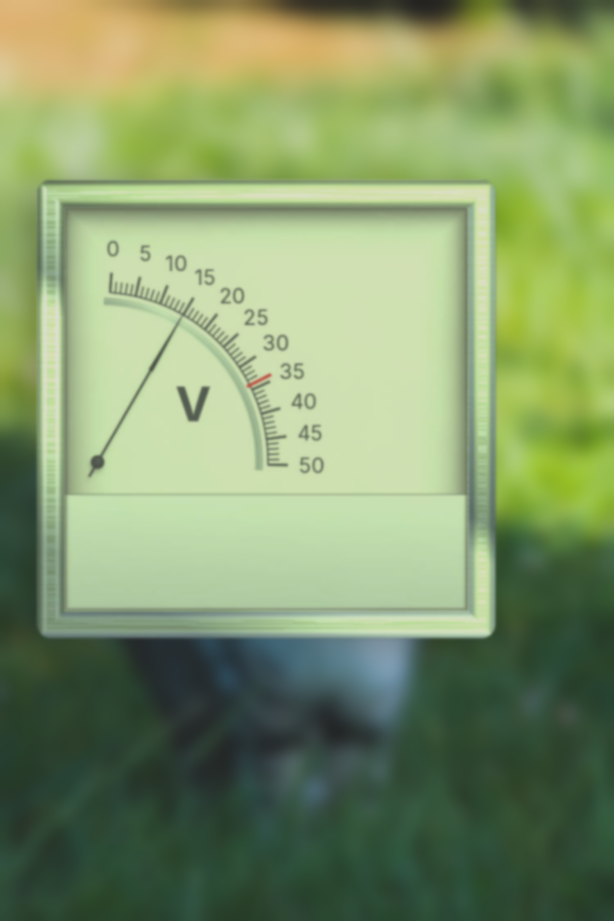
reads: 15
